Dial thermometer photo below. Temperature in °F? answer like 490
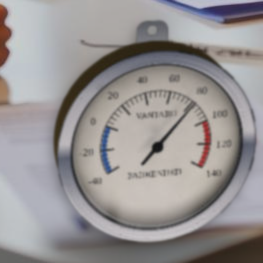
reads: 80
